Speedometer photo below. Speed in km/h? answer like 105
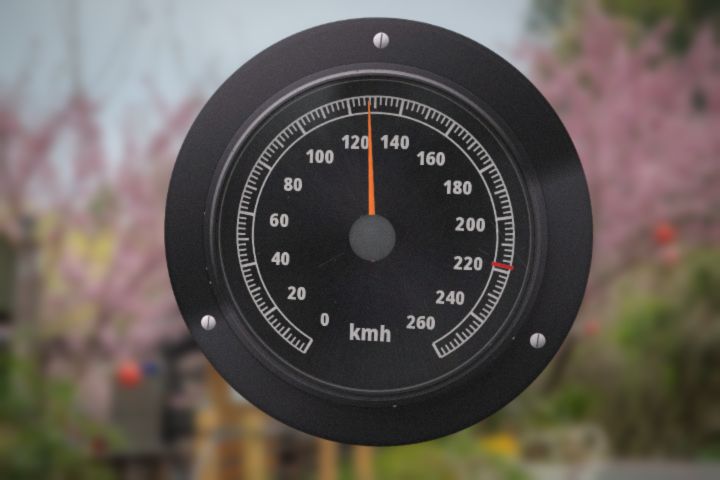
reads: 128
